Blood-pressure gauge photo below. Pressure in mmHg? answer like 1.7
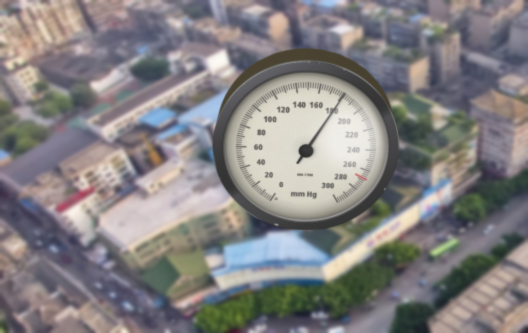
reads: 180
